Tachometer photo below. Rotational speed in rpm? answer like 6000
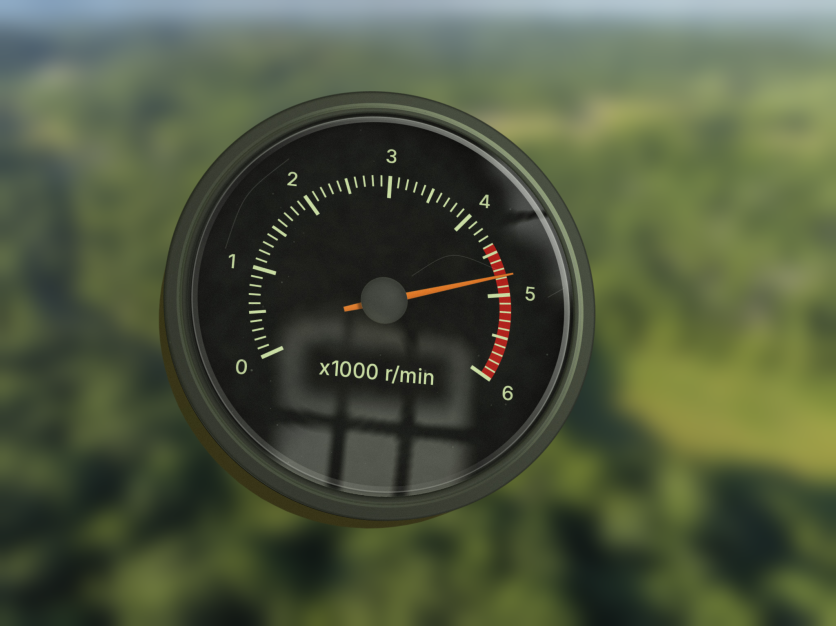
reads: 4800
